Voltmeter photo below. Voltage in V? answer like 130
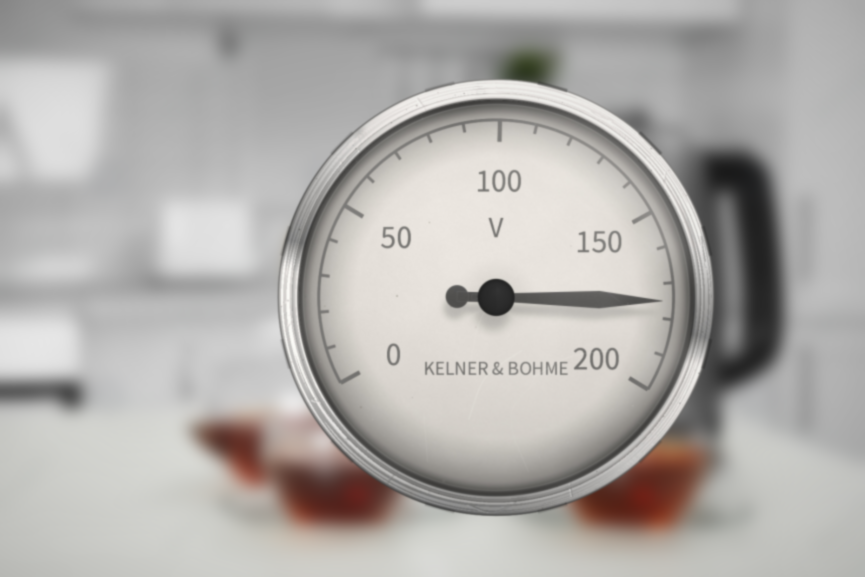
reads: 175
